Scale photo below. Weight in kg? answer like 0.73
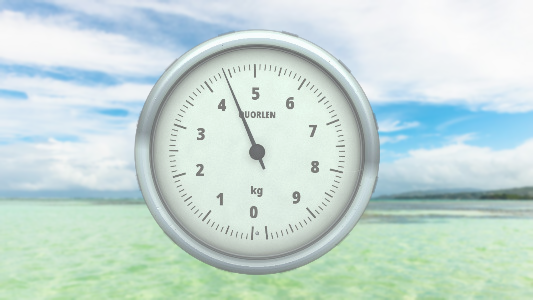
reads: 4.4
